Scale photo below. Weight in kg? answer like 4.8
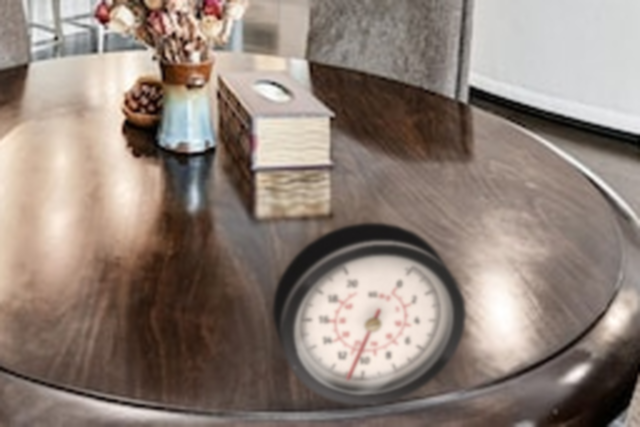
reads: 11
